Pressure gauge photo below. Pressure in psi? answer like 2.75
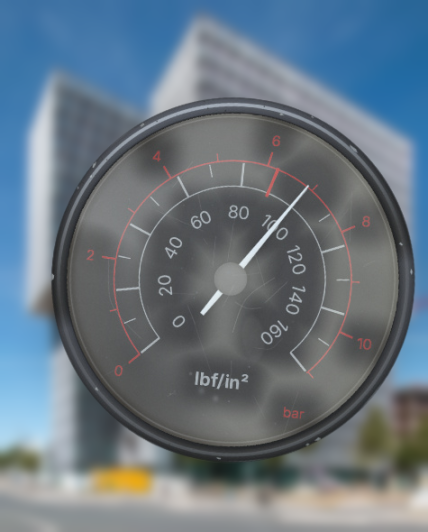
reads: 100
